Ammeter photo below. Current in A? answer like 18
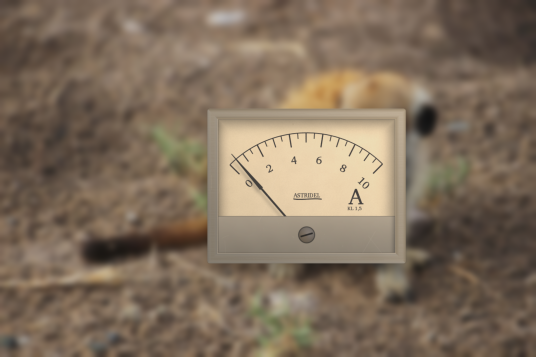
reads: 0.5
